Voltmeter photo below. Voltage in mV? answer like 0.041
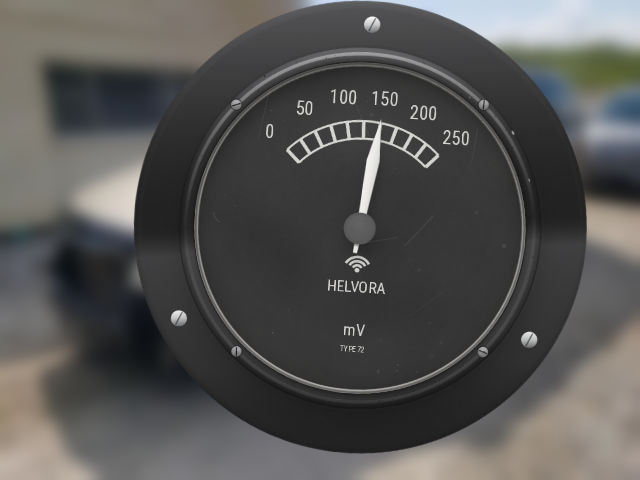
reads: 150
